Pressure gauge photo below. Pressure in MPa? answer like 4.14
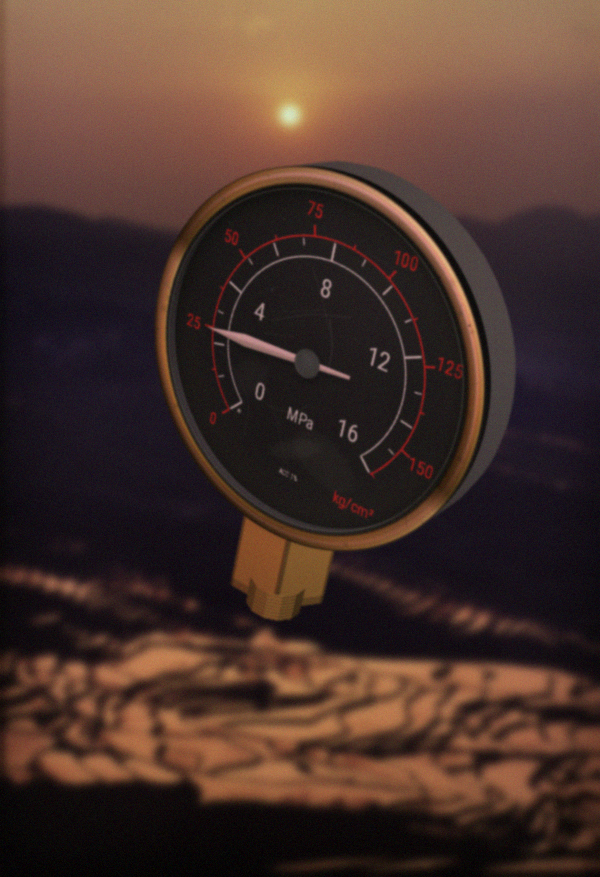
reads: 2.5
